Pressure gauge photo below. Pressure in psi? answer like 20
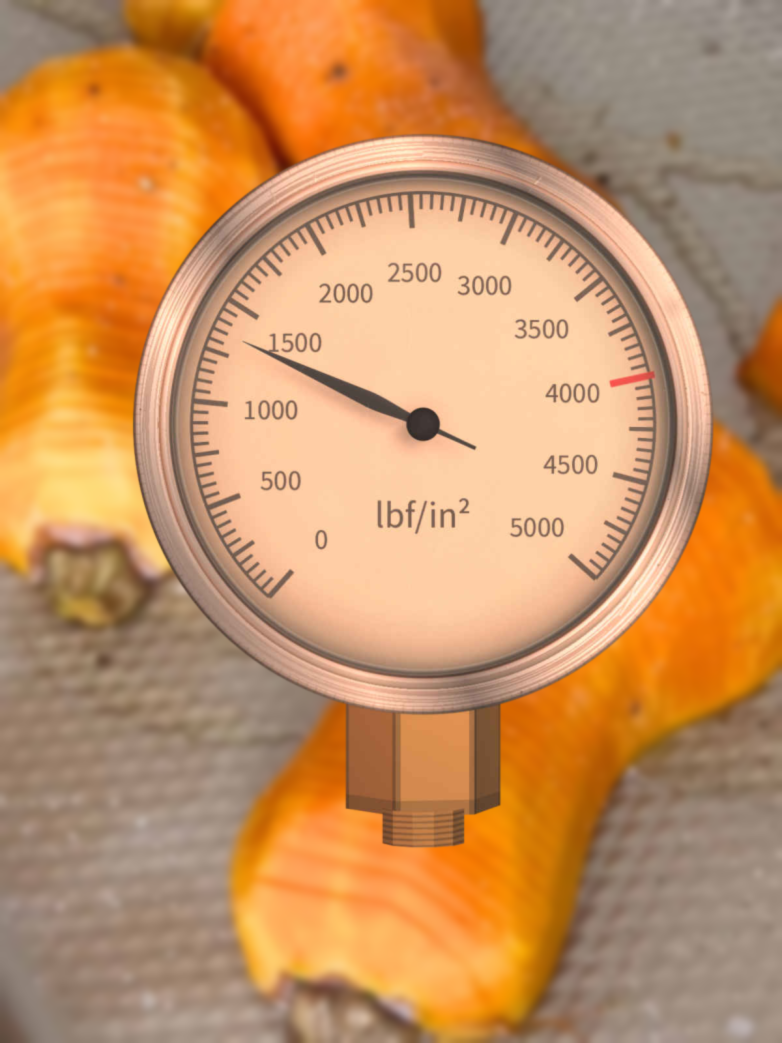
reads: 1350
